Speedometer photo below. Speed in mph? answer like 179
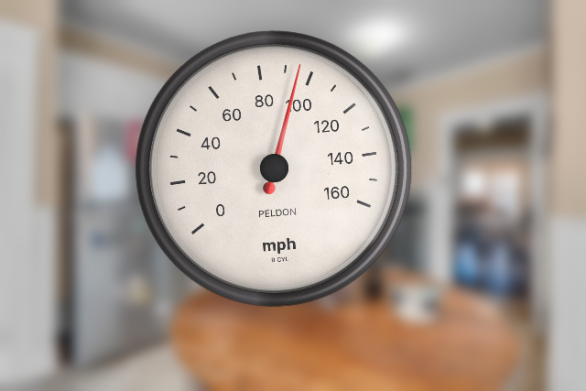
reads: 95
